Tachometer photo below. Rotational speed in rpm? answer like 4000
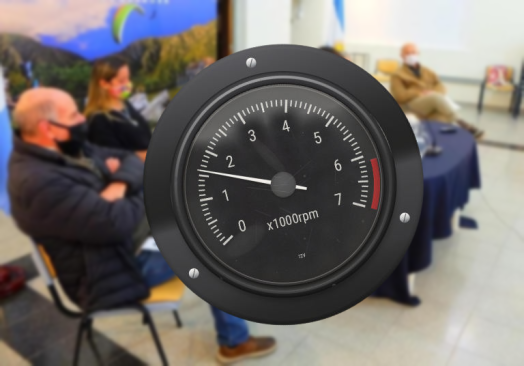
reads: 1600
